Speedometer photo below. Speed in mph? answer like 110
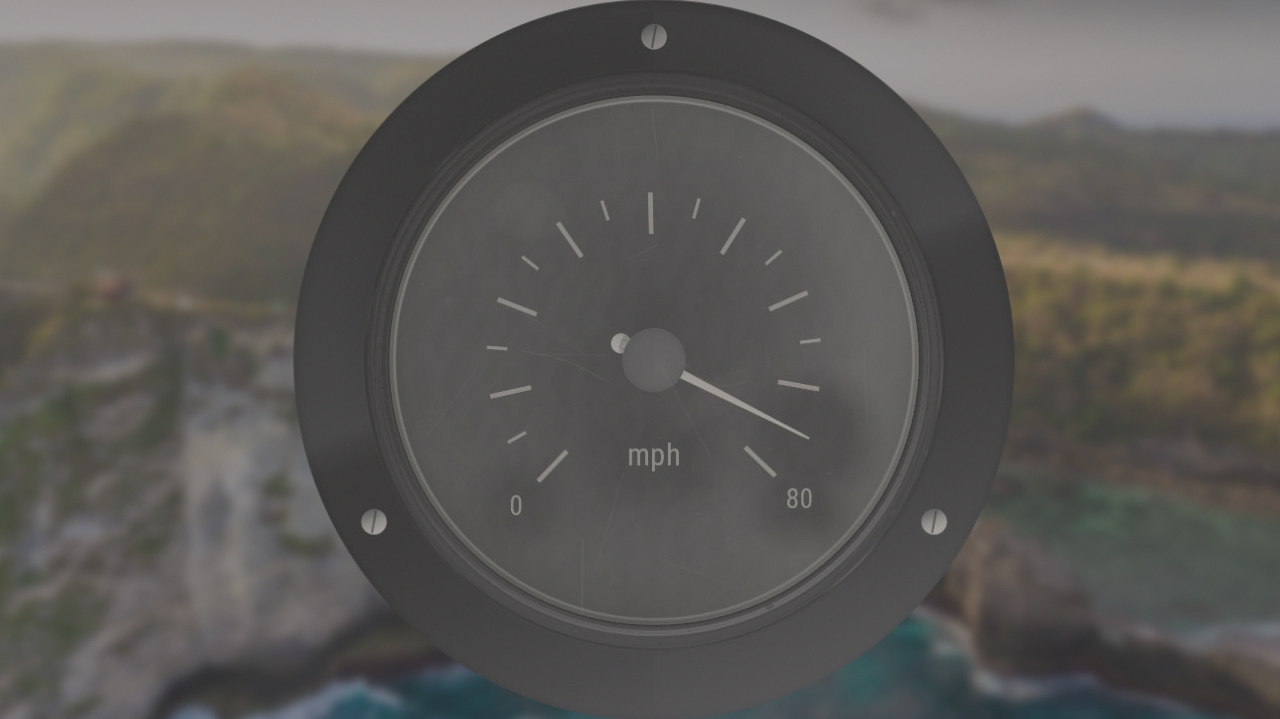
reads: 75
